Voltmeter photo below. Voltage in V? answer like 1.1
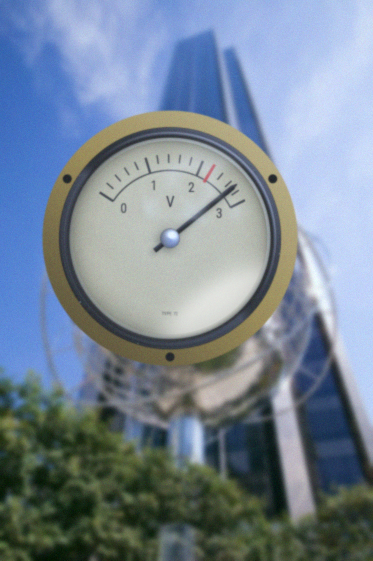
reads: 2.7
